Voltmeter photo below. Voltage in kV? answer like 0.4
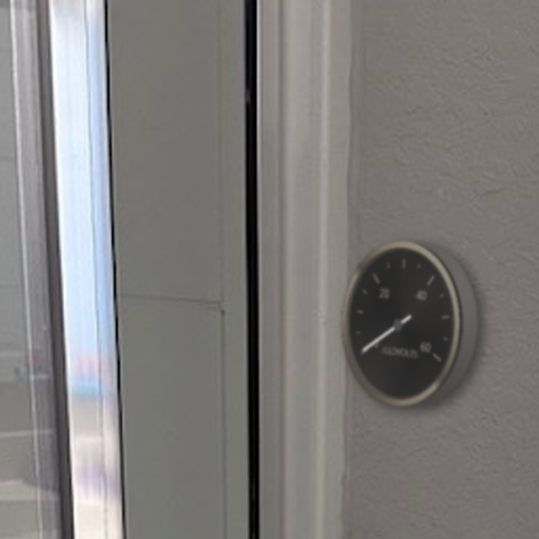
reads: 0
